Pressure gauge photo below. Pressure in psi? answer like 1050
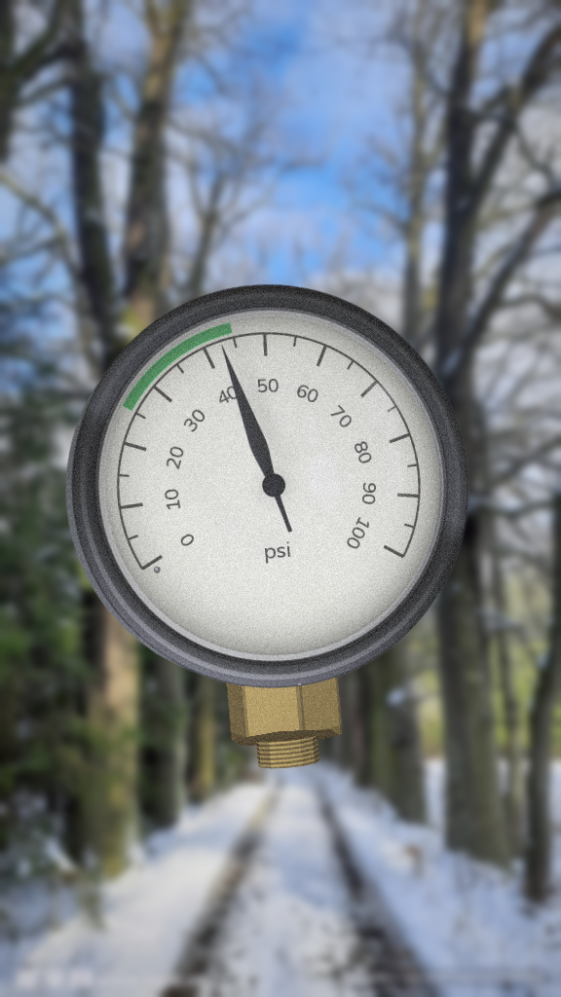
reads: 42.5
